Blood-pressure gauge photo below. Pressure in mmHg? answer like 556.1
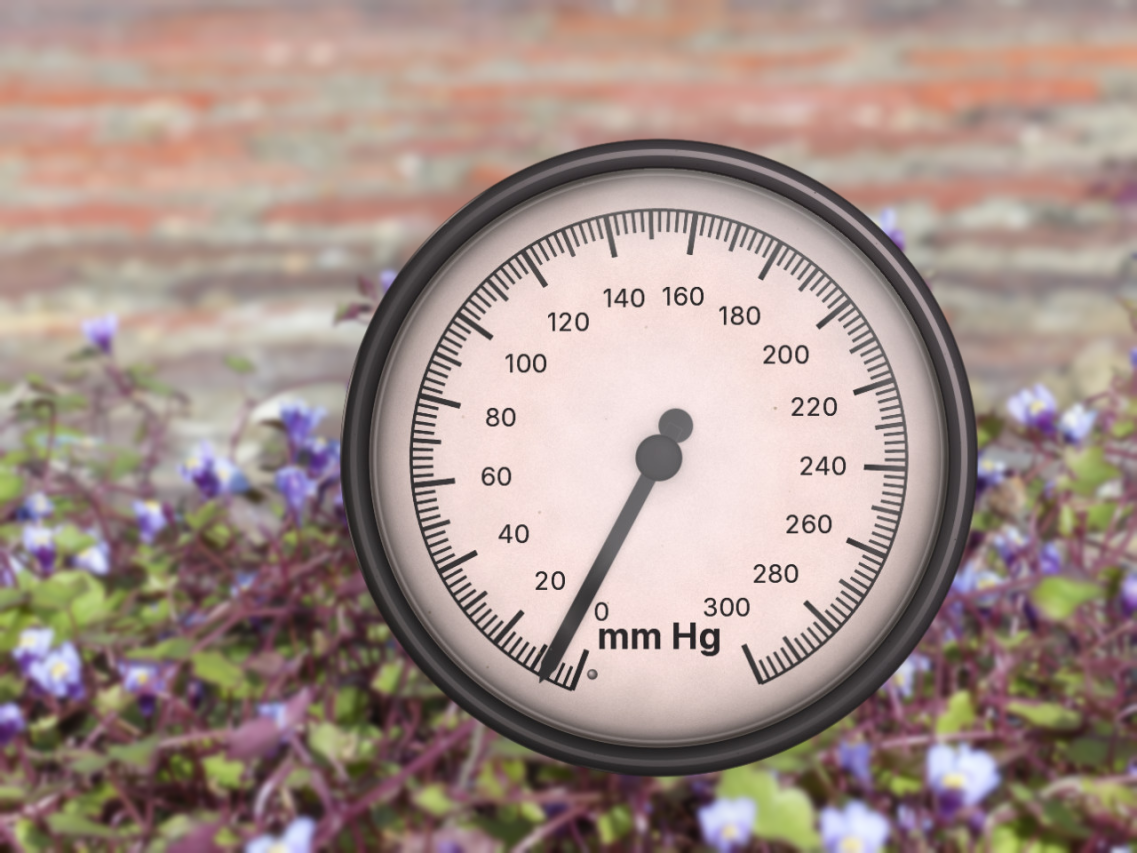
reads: 7
